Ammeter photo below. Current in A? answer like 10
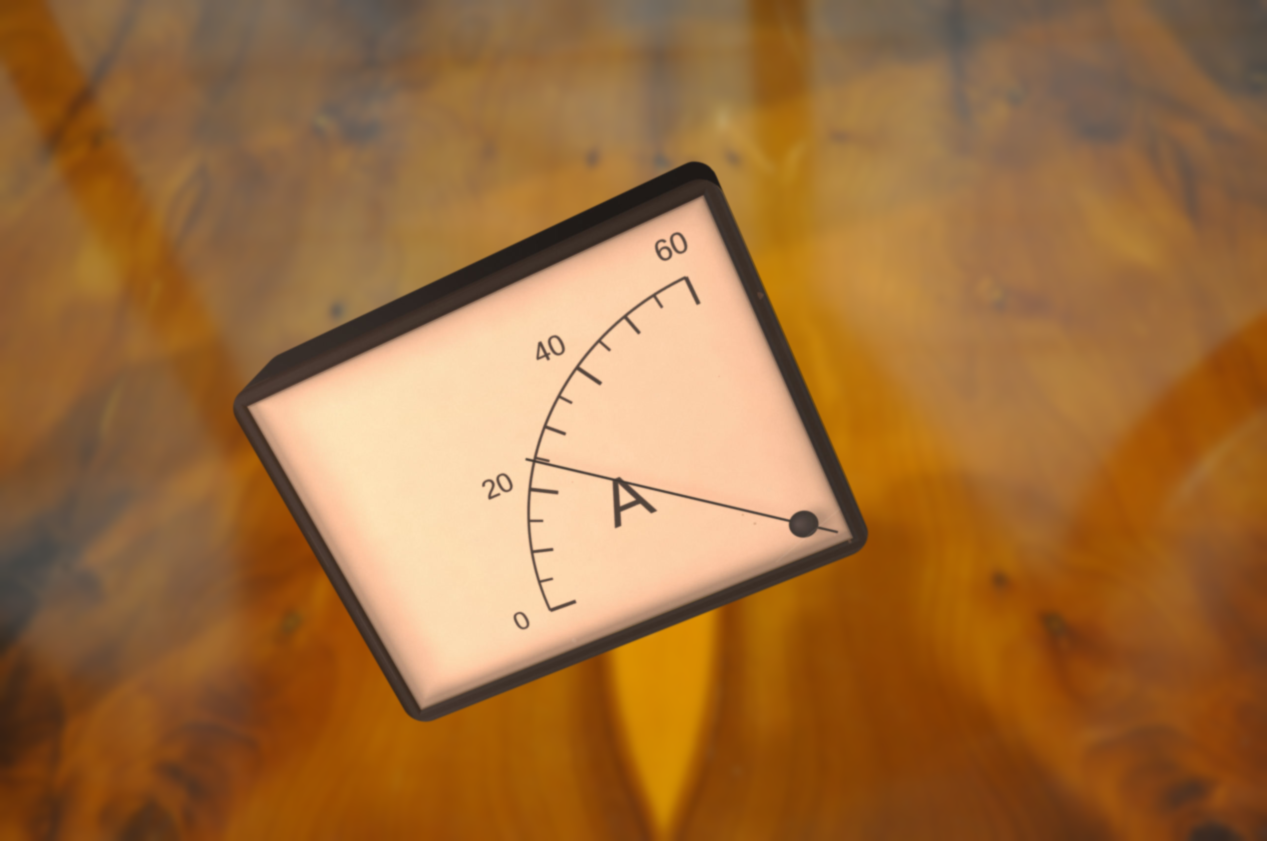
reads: 25
